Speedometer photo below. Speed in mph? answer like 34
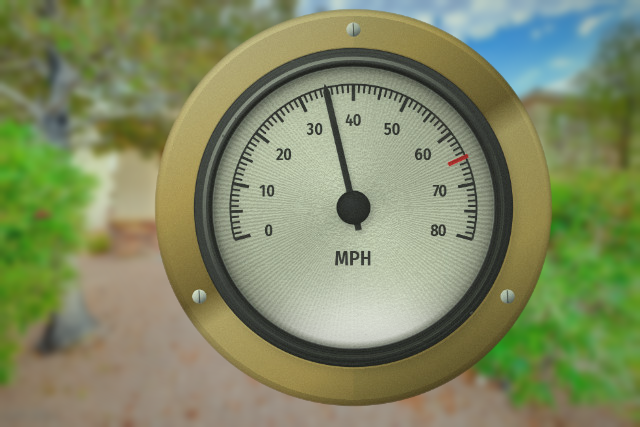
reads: 35
